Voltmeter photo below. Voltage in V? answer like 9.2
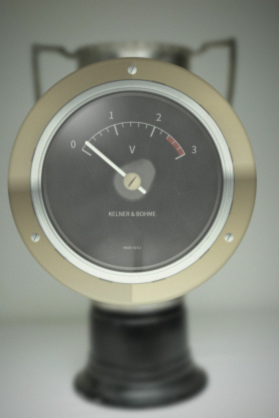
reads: 0.2
